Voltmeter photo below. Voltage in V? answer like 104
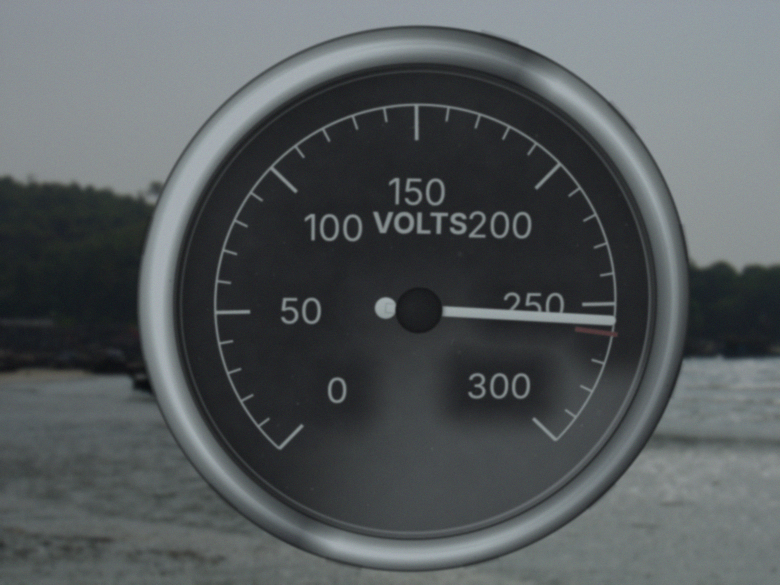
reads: 255
